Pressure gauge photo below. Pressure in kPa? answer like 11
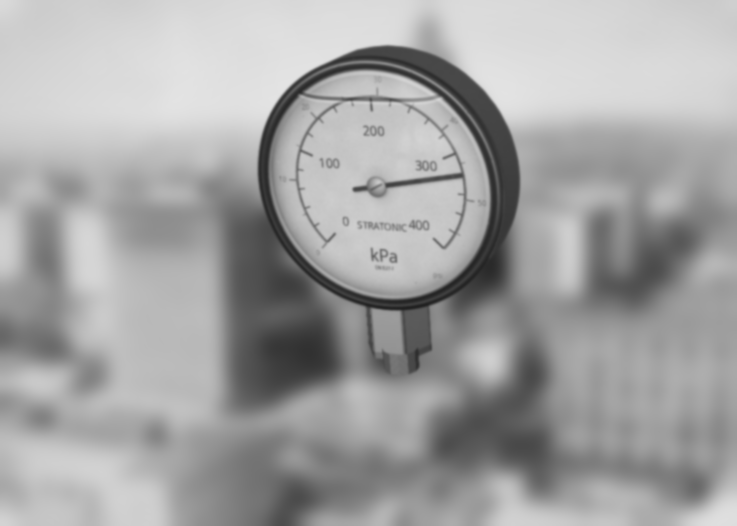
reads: 320
